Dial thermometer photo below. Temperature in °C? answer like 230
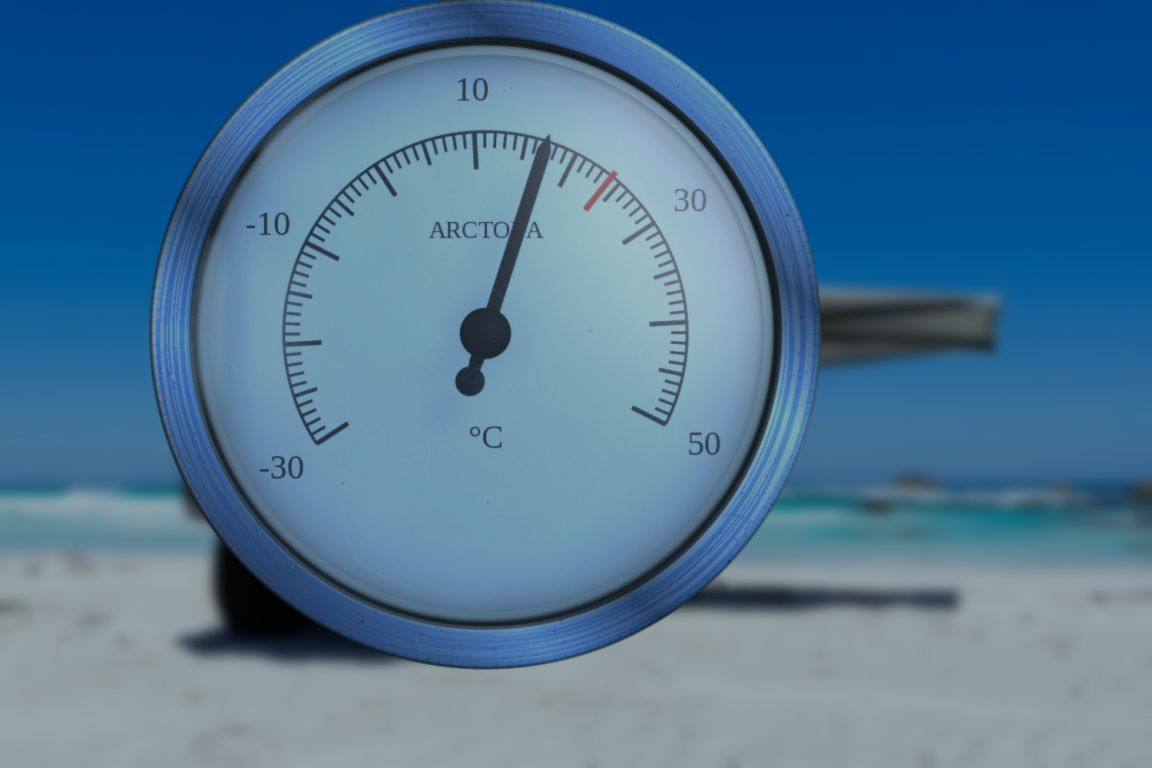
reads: 17
